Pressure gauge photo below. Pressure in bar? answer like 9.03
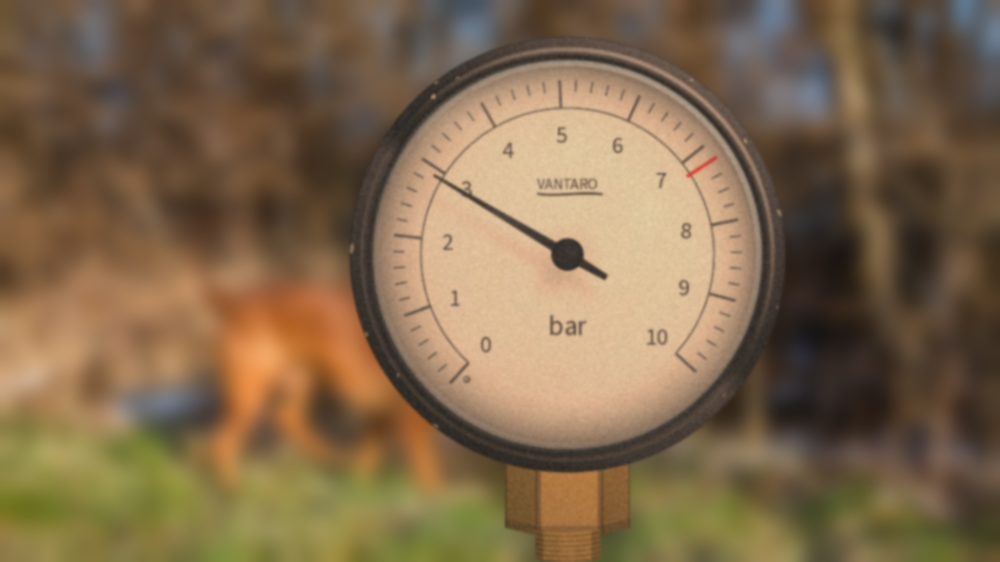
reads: 2.9
